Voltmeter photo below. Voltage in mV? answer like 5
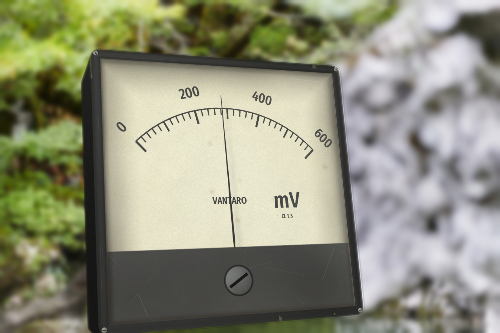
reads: 280
